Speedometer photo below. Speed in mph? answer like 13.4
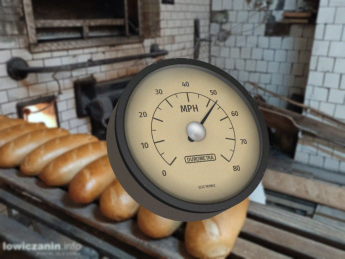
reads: 52.5
